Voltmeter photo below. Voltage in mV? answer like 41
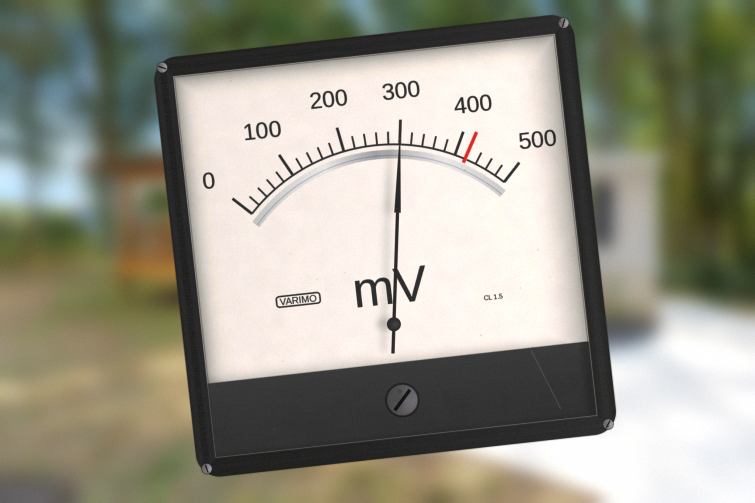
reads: 300
